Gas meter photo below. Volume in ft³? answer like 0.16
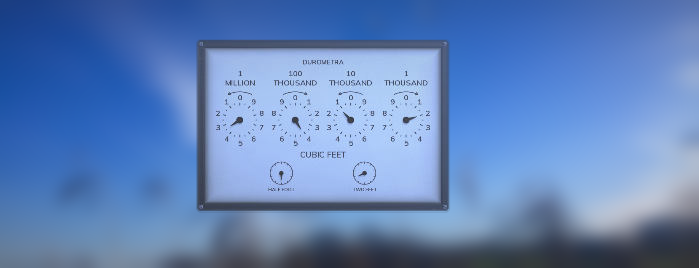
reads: 341200
